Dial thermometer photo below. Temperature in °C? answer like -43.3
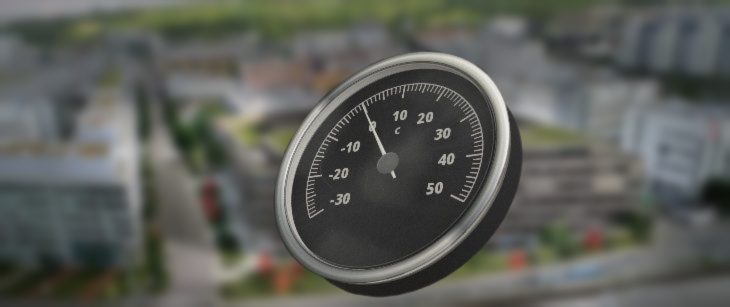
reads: 0
